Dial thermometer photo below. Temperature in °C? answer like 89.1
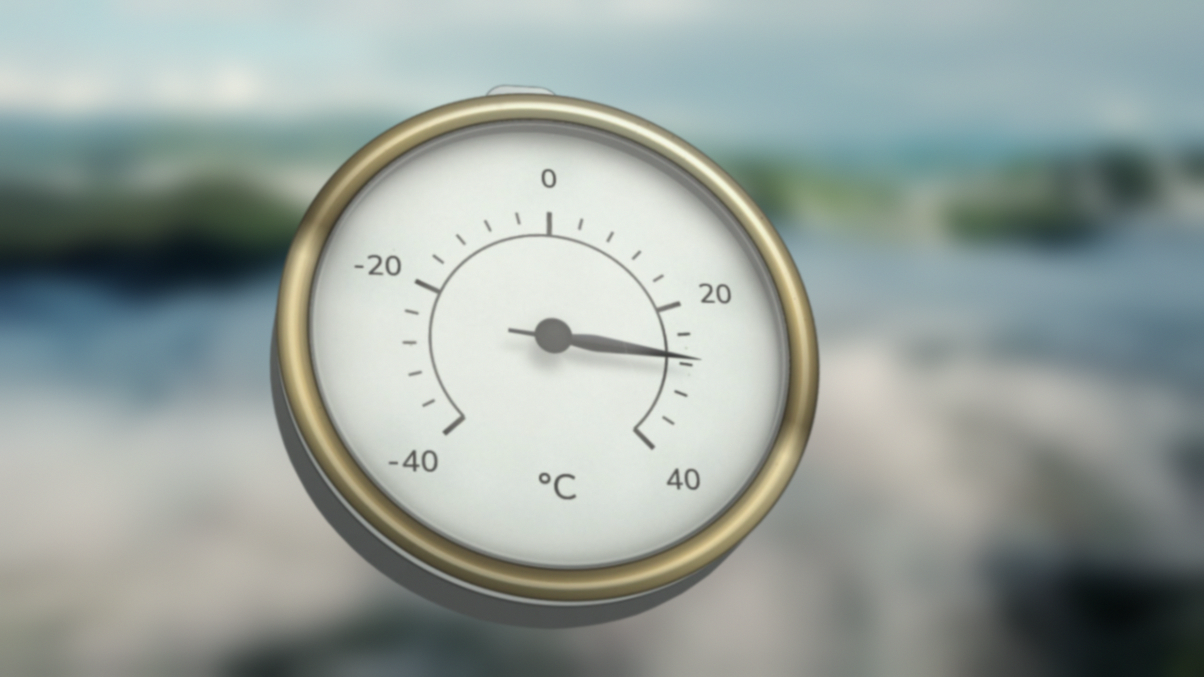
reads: 28
